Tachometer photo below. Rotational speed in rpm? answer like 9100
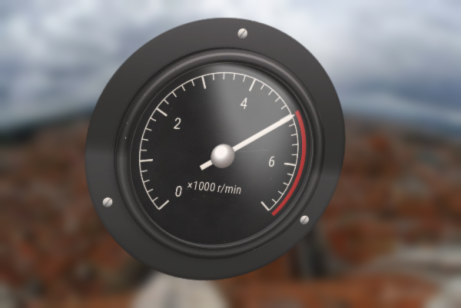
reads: 5000
